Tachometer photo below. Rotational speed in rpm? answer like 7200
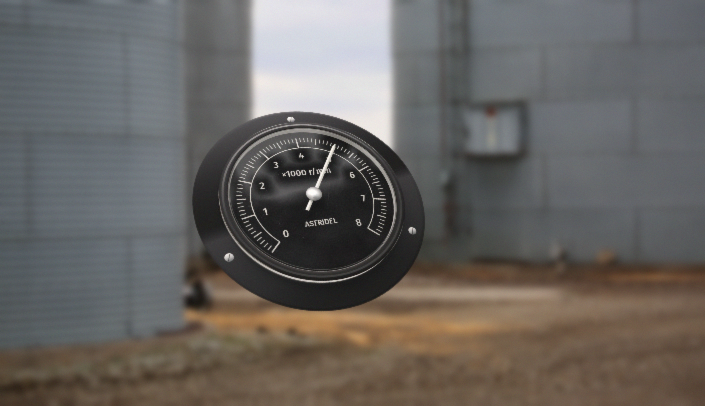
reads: 5000
